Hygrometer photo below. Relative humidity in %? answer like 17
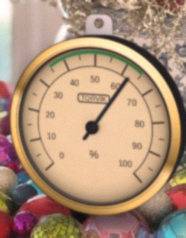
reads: 62.5
